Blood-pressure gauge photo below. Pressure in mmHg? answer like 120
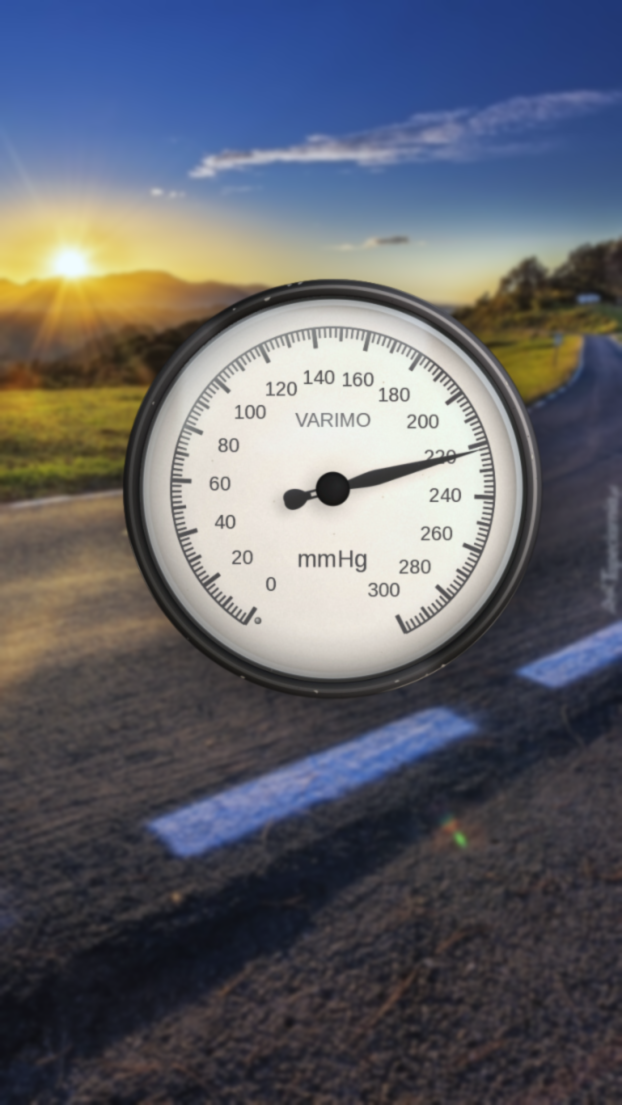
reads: 222
